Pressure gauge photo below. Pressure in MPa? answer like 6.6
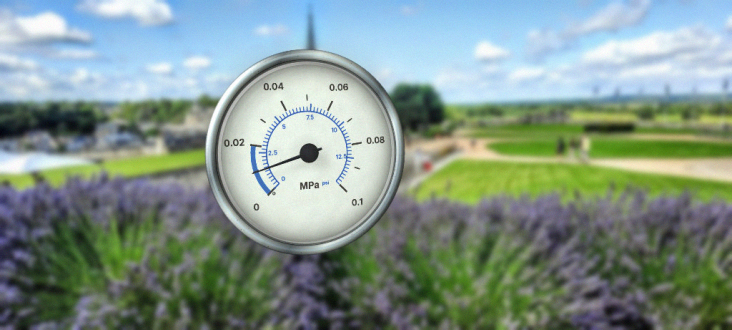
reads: 0.01
